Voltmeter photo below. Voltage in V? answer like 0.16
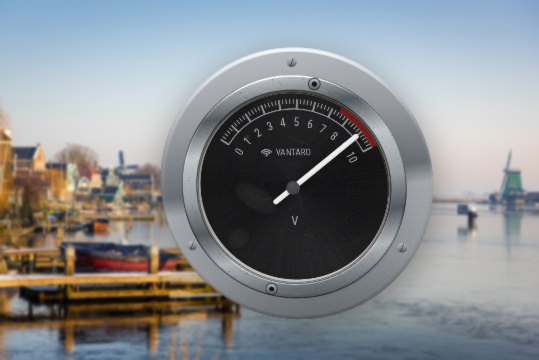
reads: 9
